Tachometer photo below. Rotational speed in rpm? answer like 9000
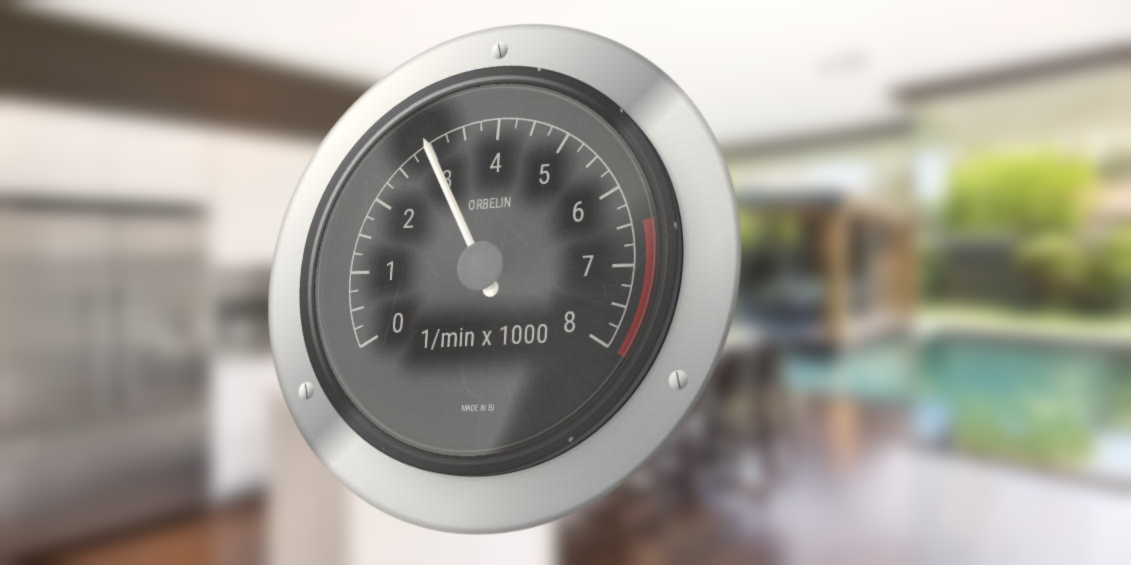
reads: 3000
